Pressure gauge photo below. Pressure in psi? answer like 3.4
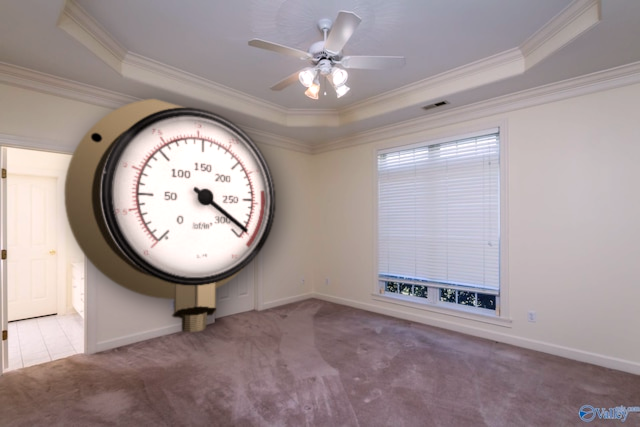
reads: 290
